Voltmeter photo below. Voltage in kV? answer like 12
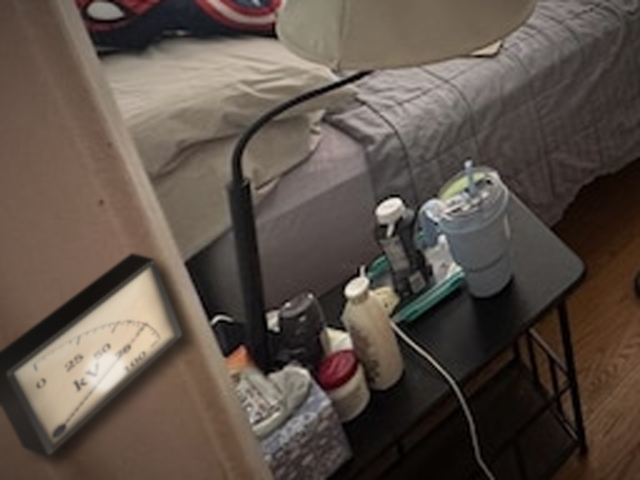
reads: 75
